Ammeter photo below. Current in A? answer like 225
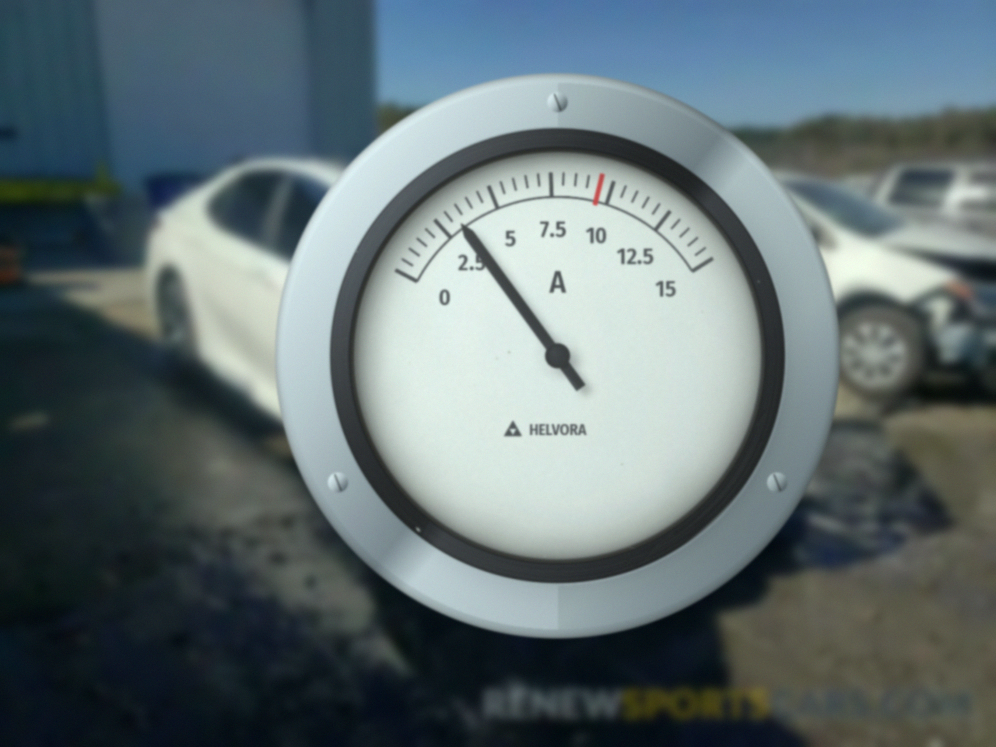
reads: 3.25
